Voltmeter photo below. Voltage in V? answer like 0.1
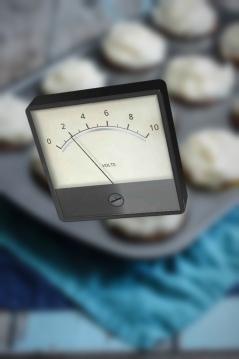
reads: 2
